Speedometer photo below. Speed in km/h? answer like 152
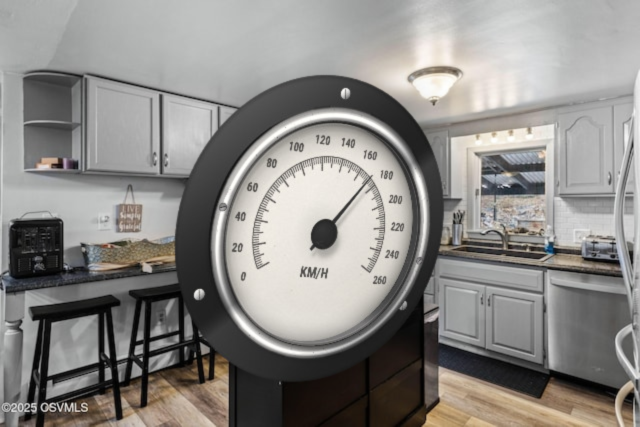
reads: 170
